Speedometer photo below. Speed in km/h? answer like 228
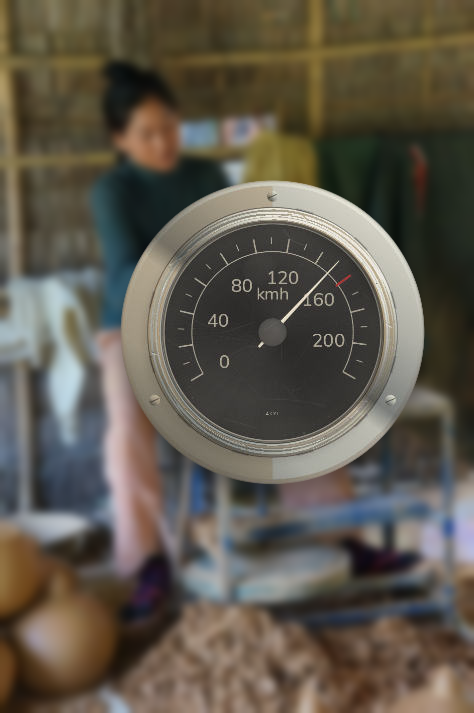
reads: 150
